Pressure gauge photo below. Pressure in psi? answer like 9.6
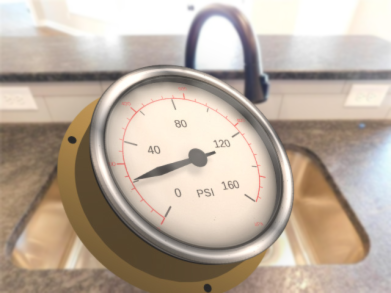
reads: 20
